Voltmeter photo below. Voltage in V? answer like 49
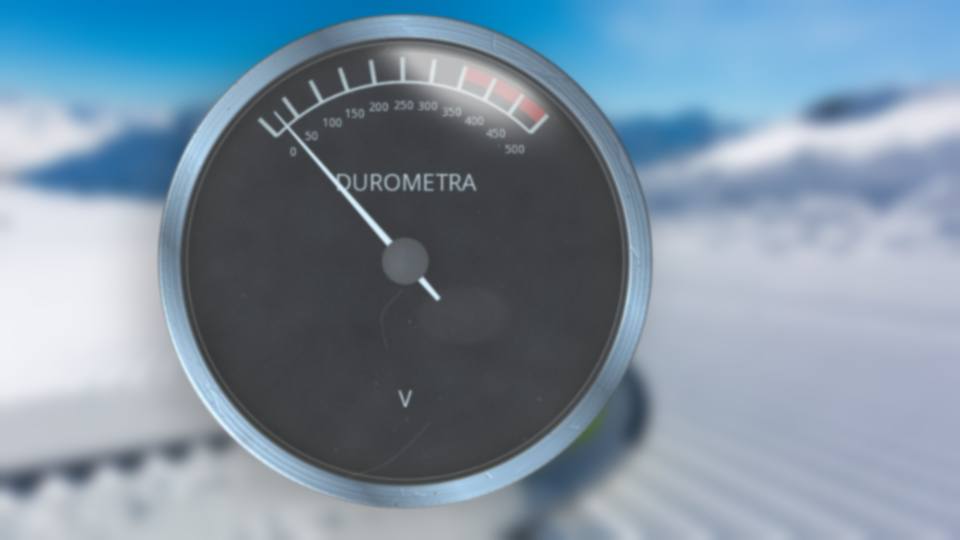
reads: 25
